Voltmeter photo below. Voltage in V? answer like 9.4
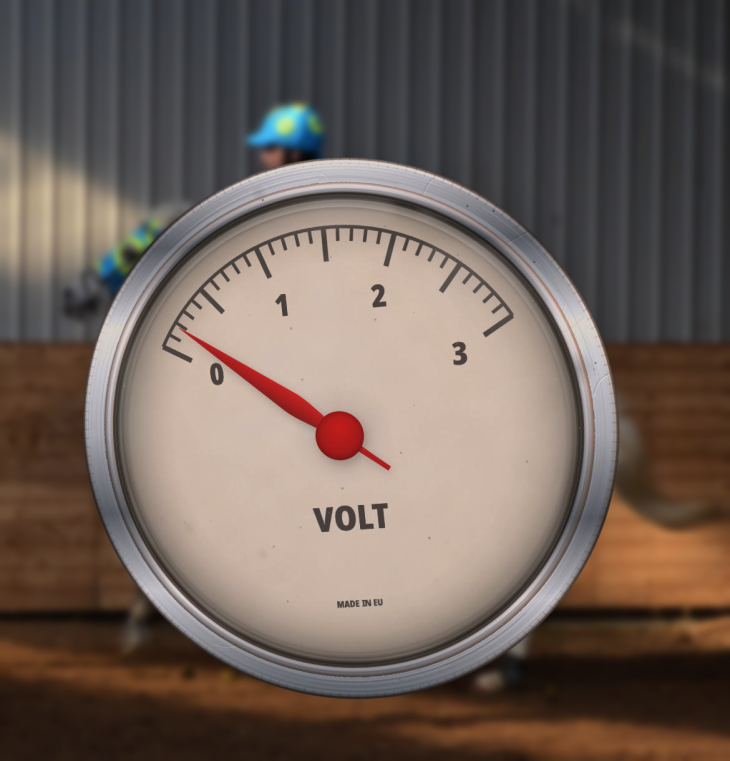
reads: 0.2
